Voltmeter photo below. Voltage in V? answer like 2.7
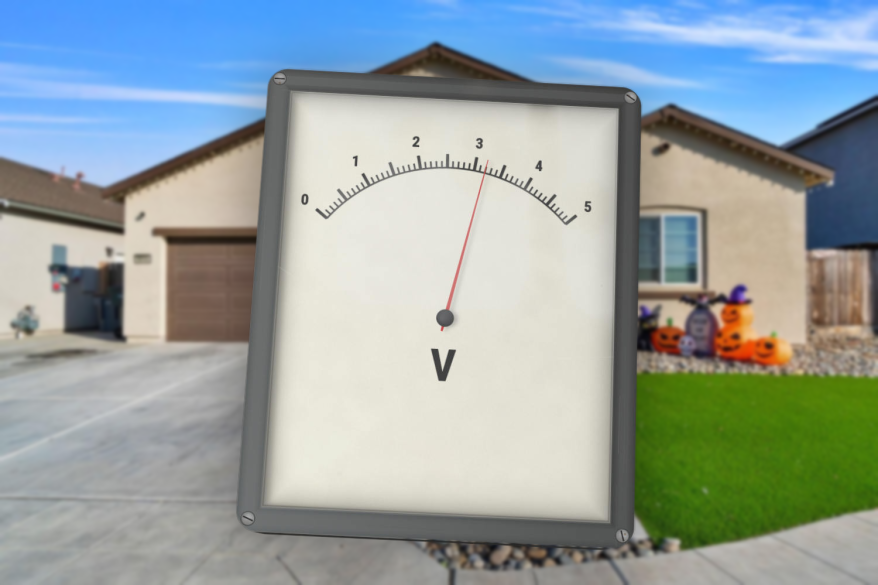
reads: 3.2
